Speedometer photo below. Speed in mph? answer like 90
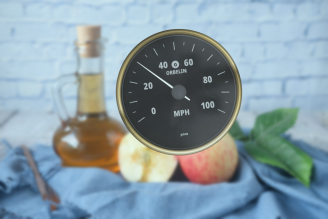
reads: 30
